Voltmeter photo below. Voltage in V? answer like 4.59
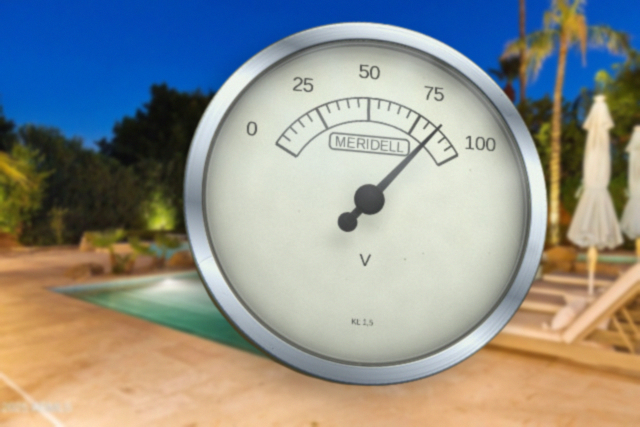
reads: 85
